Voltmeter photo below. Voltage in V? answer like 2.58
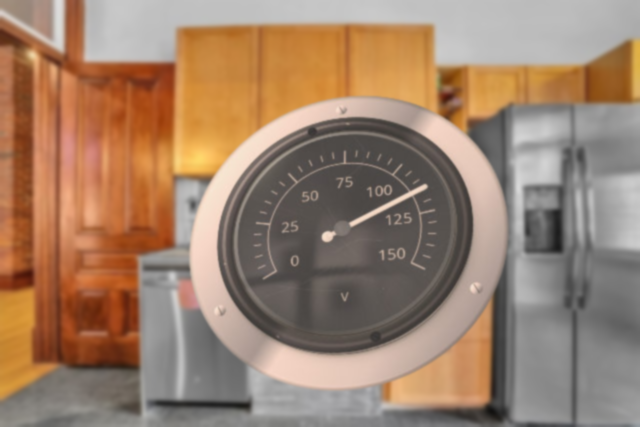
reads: 115
